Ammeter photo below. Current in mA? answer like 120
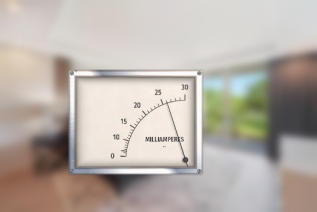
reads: 26
